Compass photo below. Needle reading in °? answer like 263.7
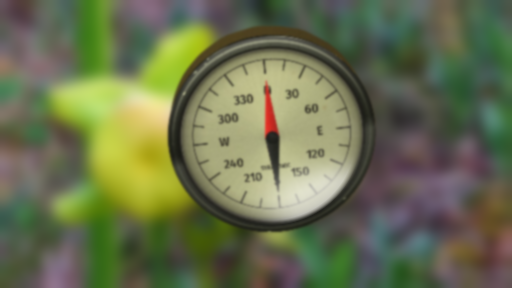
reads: 0
